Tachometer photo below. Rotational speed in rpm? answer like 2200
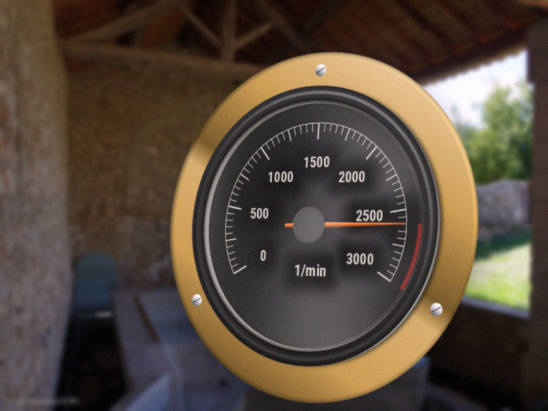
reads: 2600
